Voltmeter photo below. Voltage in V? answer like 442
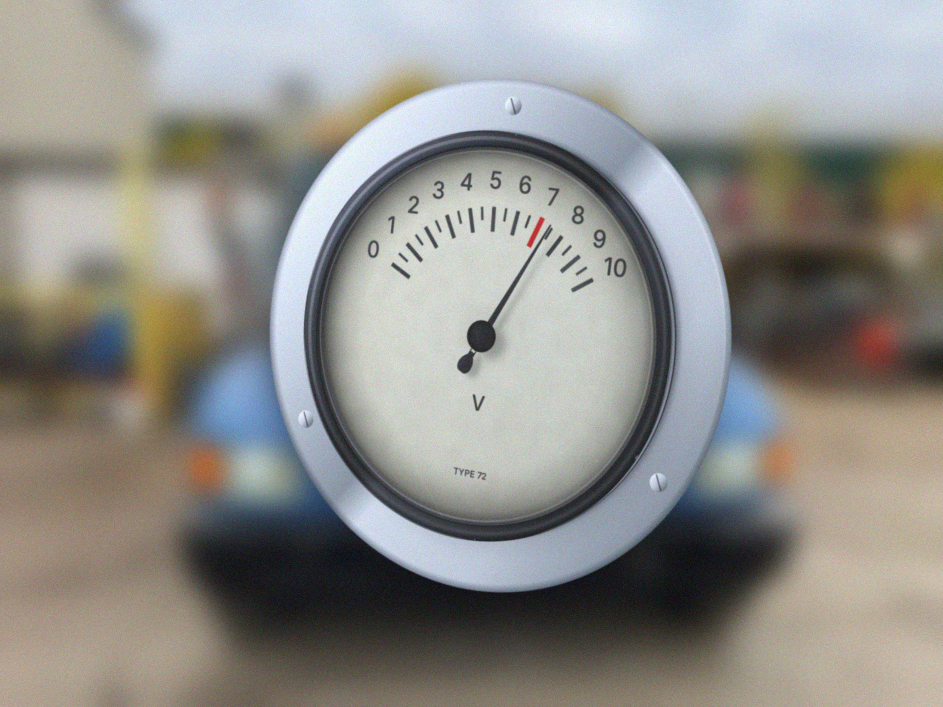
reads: 7.5
